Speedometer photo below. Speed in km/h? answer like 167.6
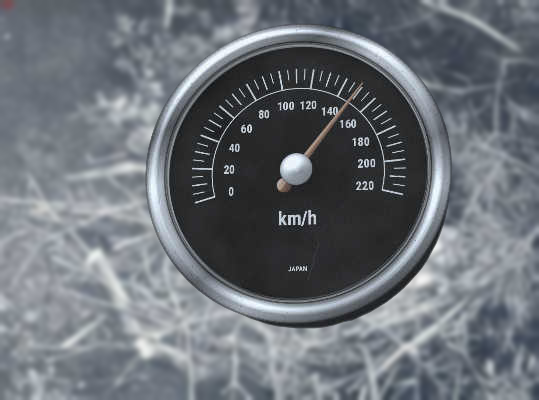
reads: 150
